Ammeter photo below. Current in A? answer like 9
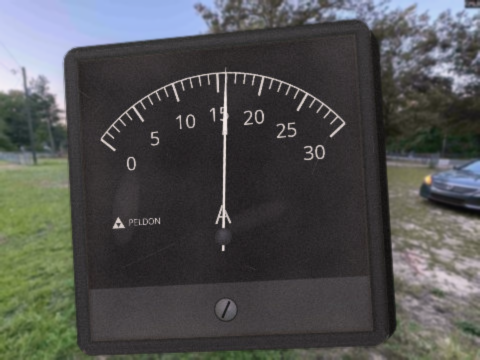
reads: 16
